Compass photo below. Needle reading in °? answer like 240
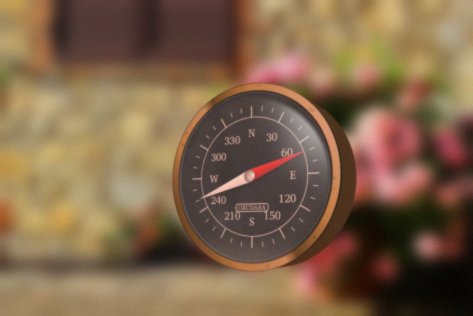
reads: 70
